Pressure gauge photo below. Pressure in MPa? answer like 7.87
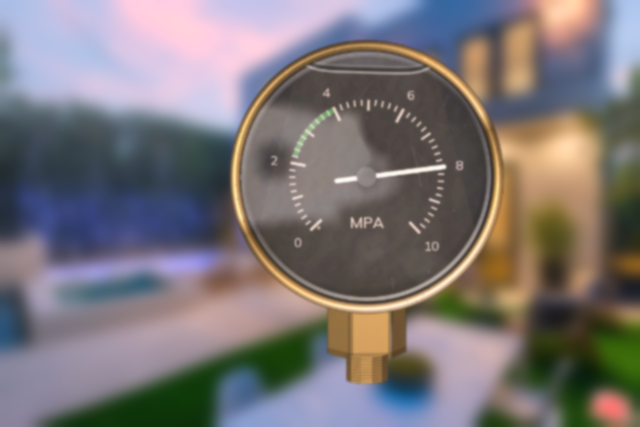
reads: 8
